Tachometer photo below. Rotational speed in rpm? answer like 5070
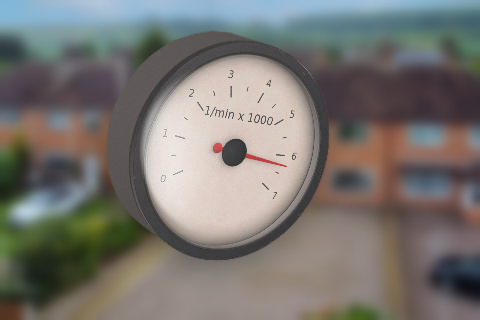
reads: 6250
